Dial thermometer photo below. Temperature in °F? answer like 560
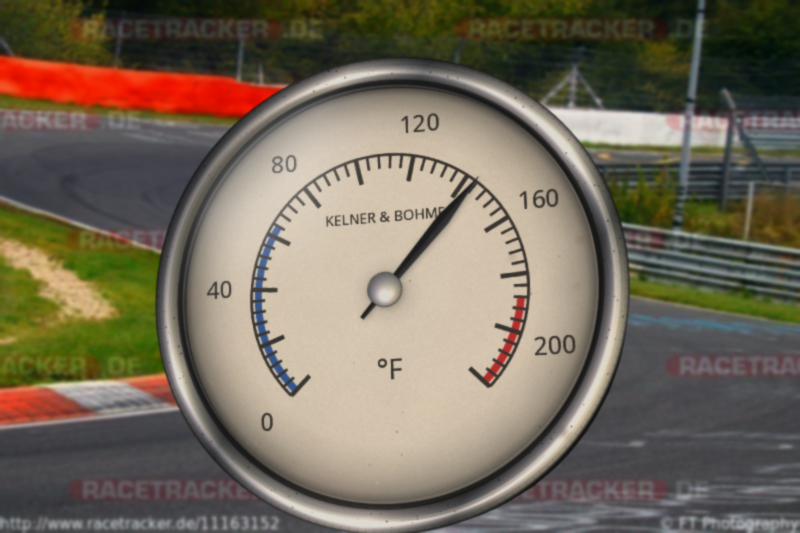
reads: 144
